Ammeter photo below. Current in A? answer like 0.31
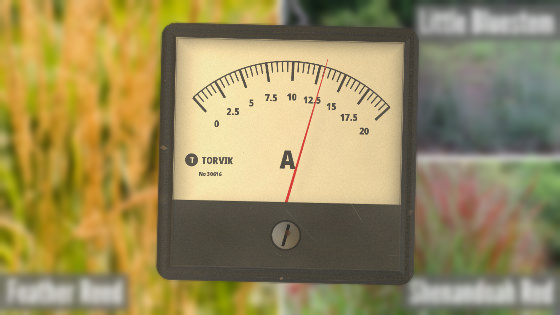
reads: 13
